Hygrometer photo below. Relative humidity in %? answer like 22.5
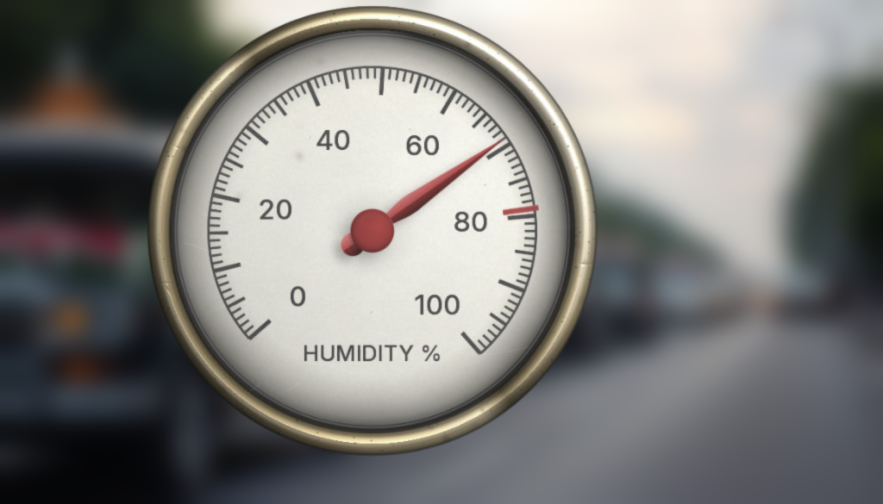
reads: 69
